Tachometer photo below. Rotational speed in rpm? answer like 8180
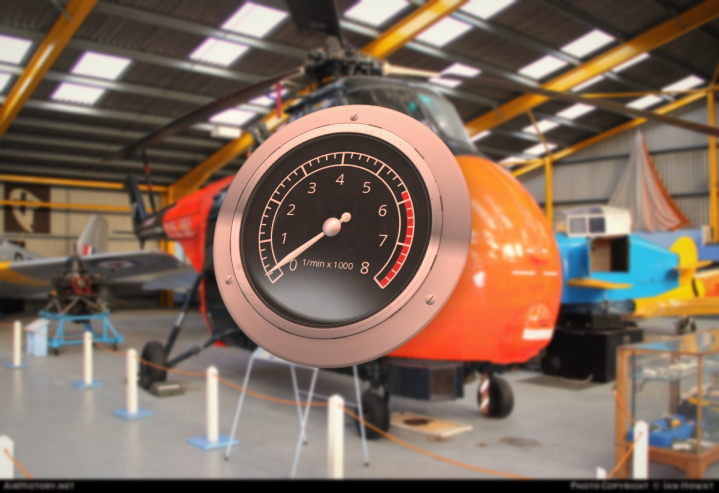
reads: 200
